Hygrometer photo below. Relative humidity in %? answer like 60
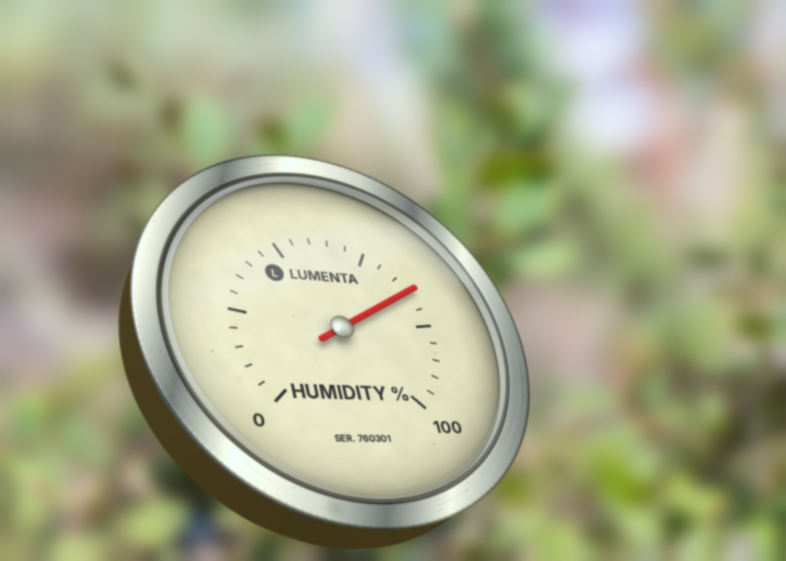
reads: 72
